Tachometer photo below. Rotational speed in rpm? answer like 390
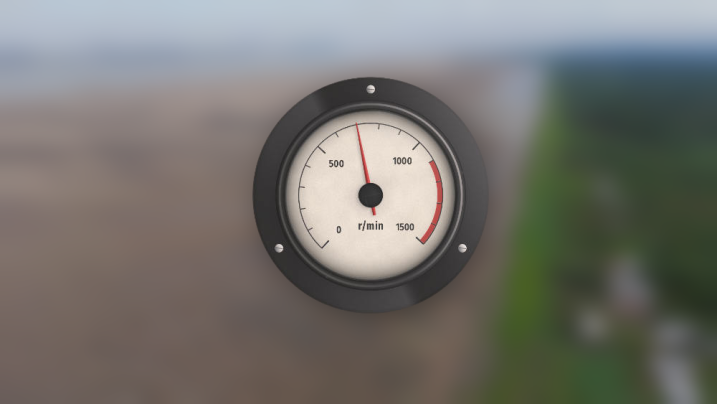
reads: 700
